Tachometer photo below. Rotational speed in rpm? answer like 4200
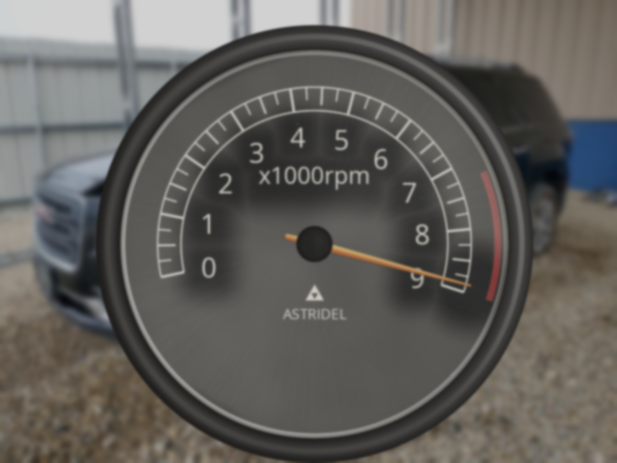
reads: 8875
